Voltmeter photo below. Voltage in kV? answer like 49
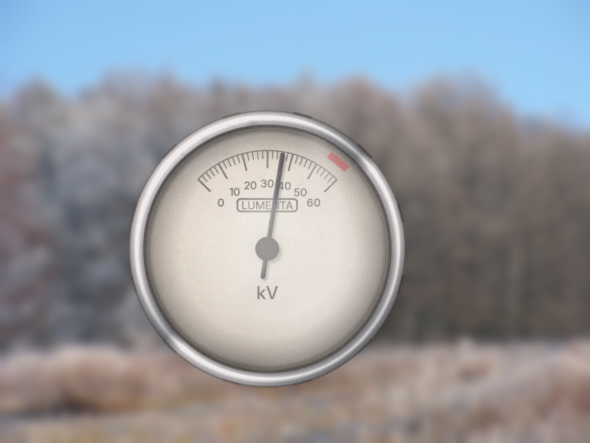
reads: 36
